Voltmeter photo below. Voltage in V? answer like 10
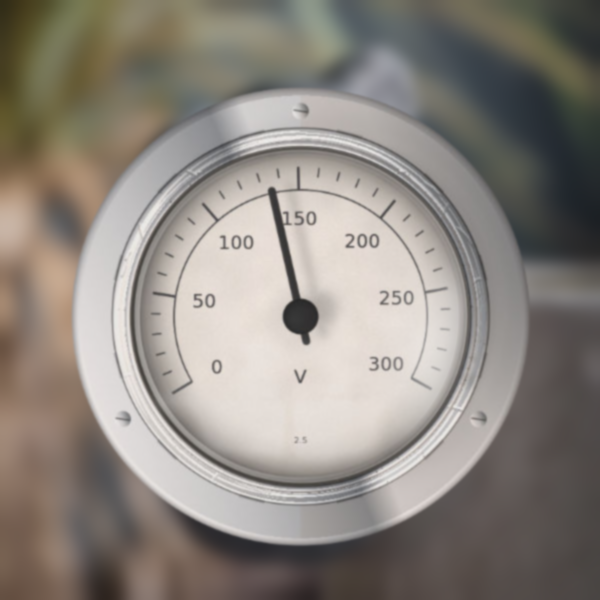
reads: 135
